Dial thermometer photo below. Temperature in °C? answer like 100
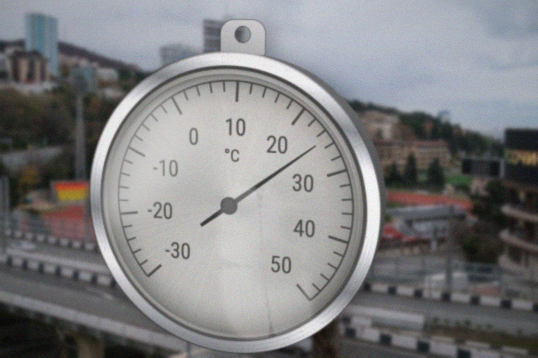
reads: 25
